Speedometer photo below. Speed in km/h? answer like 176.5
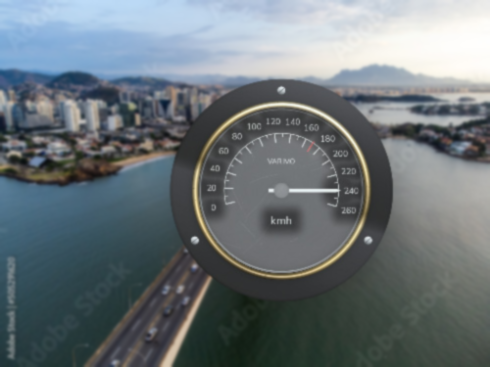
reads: 240
